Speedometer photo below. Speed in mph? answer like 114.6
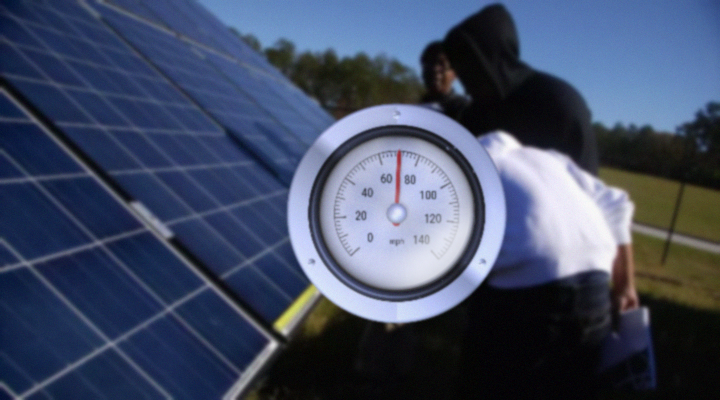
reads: 70
